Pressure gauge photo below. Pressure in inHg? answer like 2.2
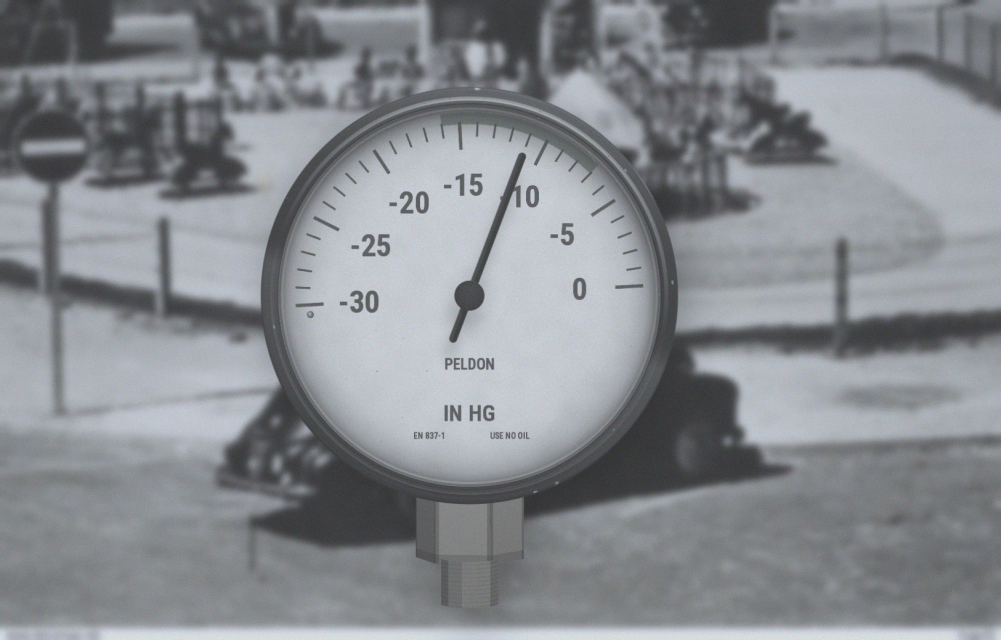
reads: -11
